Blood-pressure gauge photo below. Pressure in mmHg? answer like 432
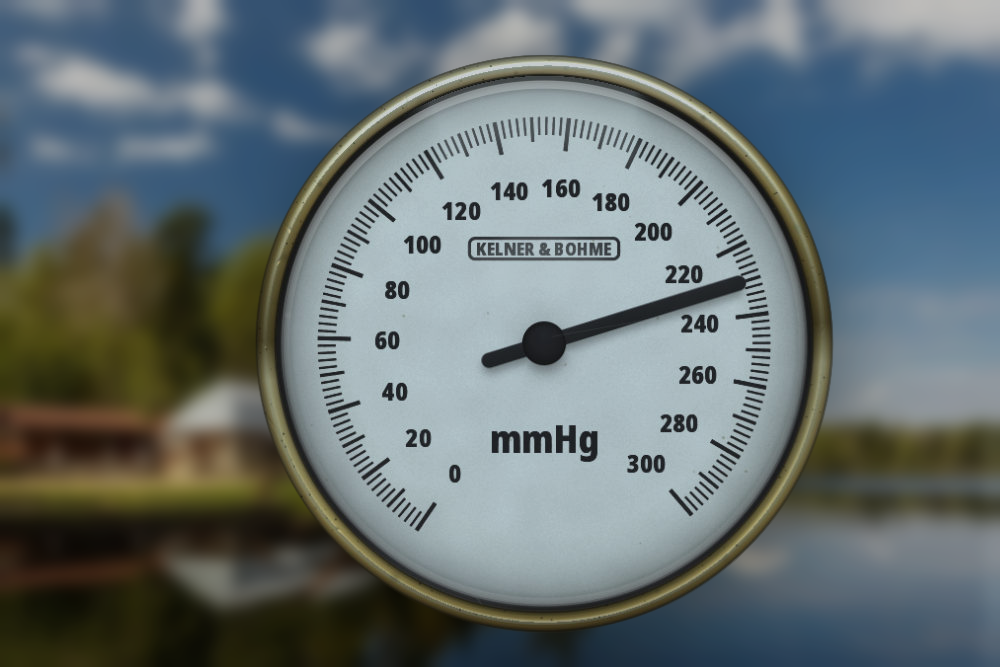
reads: 230
